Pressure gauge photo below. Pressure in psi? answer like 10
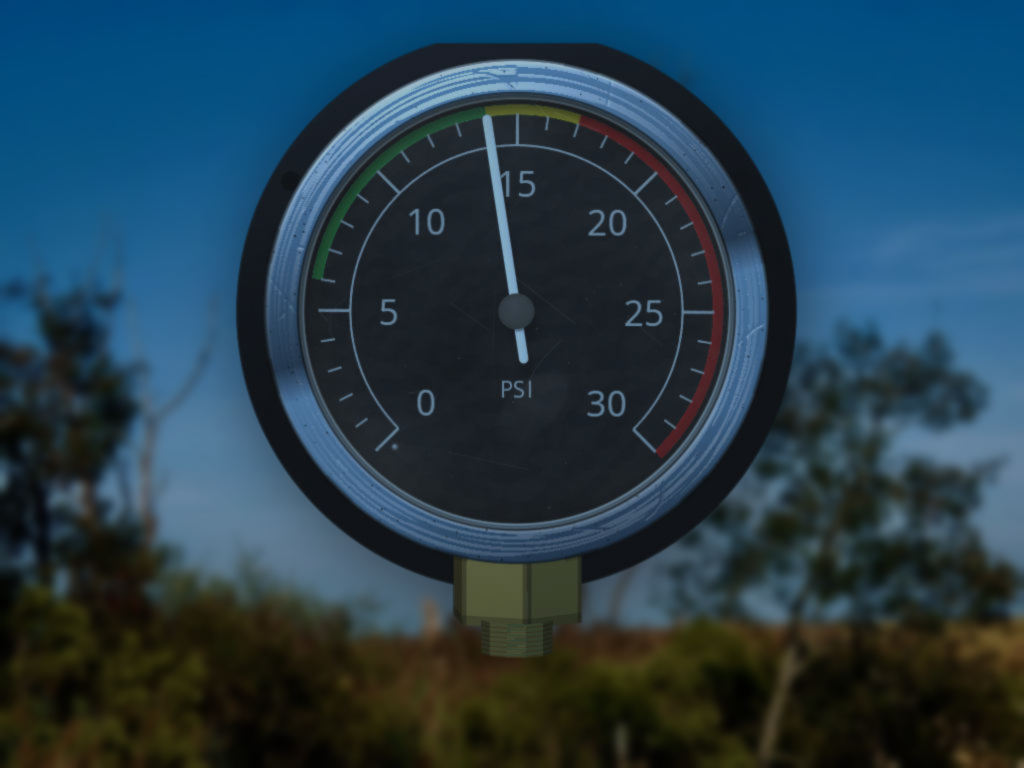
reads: 14
